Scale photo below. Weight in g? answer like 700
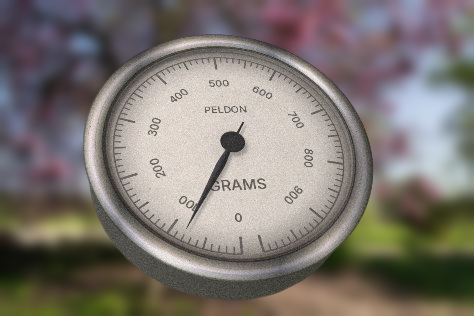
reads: 80
